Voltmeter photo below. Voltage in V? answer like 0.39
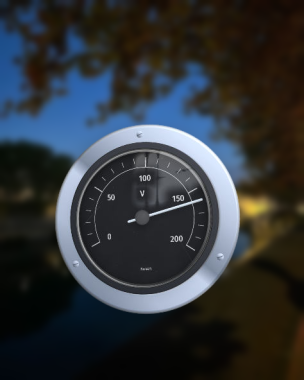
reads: 160
